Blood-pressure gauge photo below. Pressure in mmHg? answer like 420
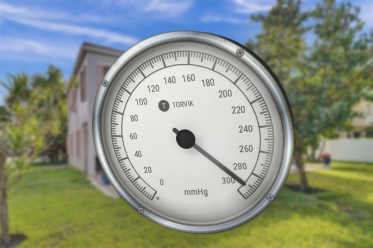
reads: 290
